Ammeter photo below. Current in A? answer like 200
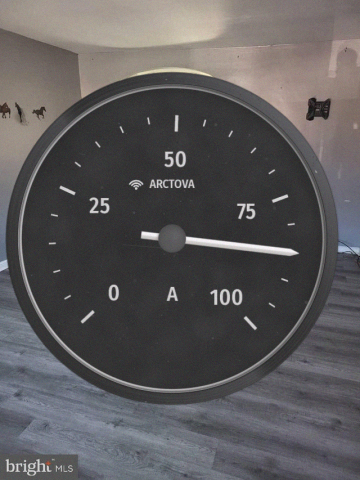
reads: 85
